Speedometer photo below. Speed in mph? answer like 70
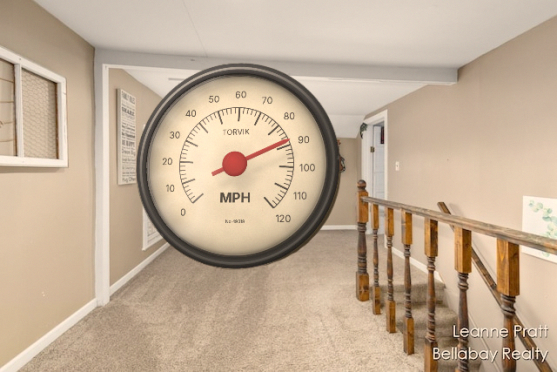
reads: 88
